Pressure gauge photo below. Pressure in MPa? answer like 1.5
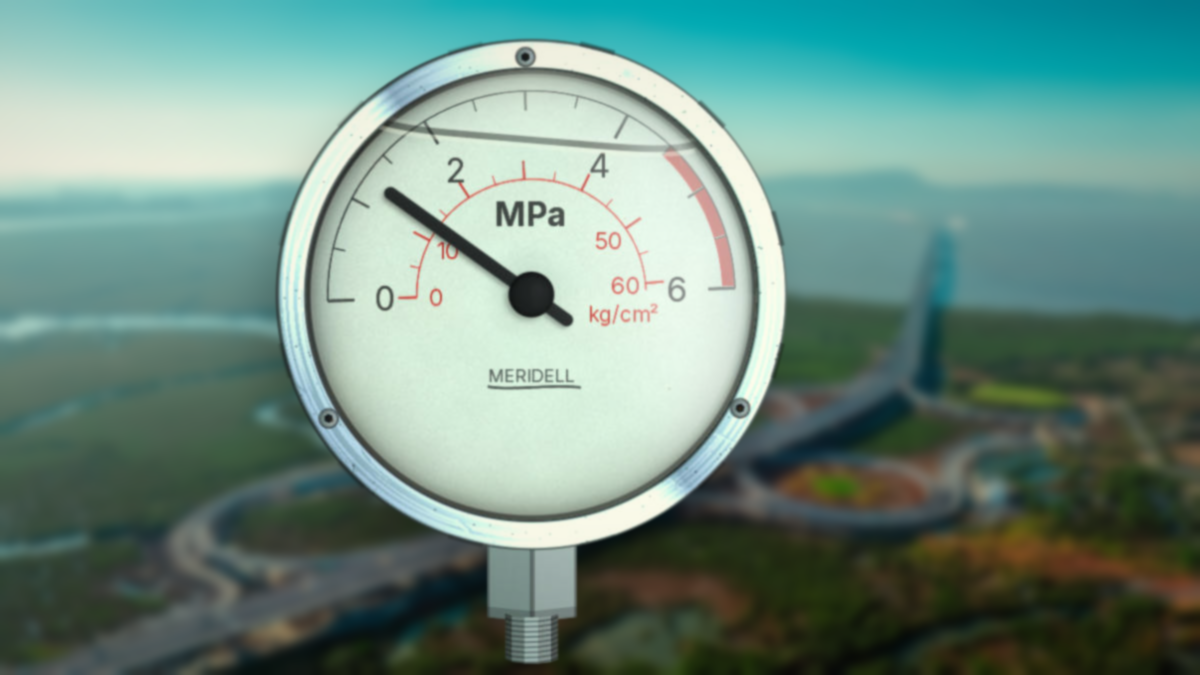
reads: 1.25
